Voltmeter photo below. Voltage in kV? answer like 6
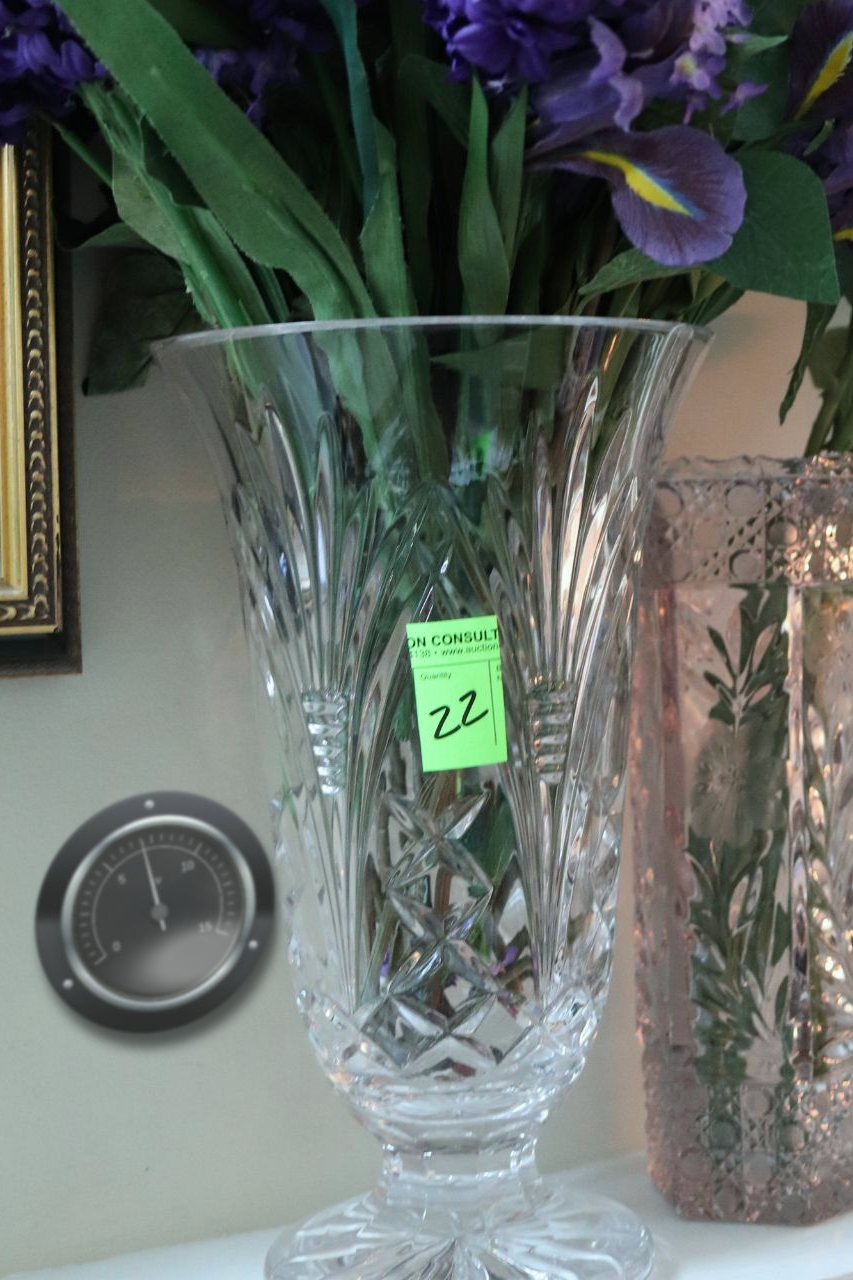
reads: 7
